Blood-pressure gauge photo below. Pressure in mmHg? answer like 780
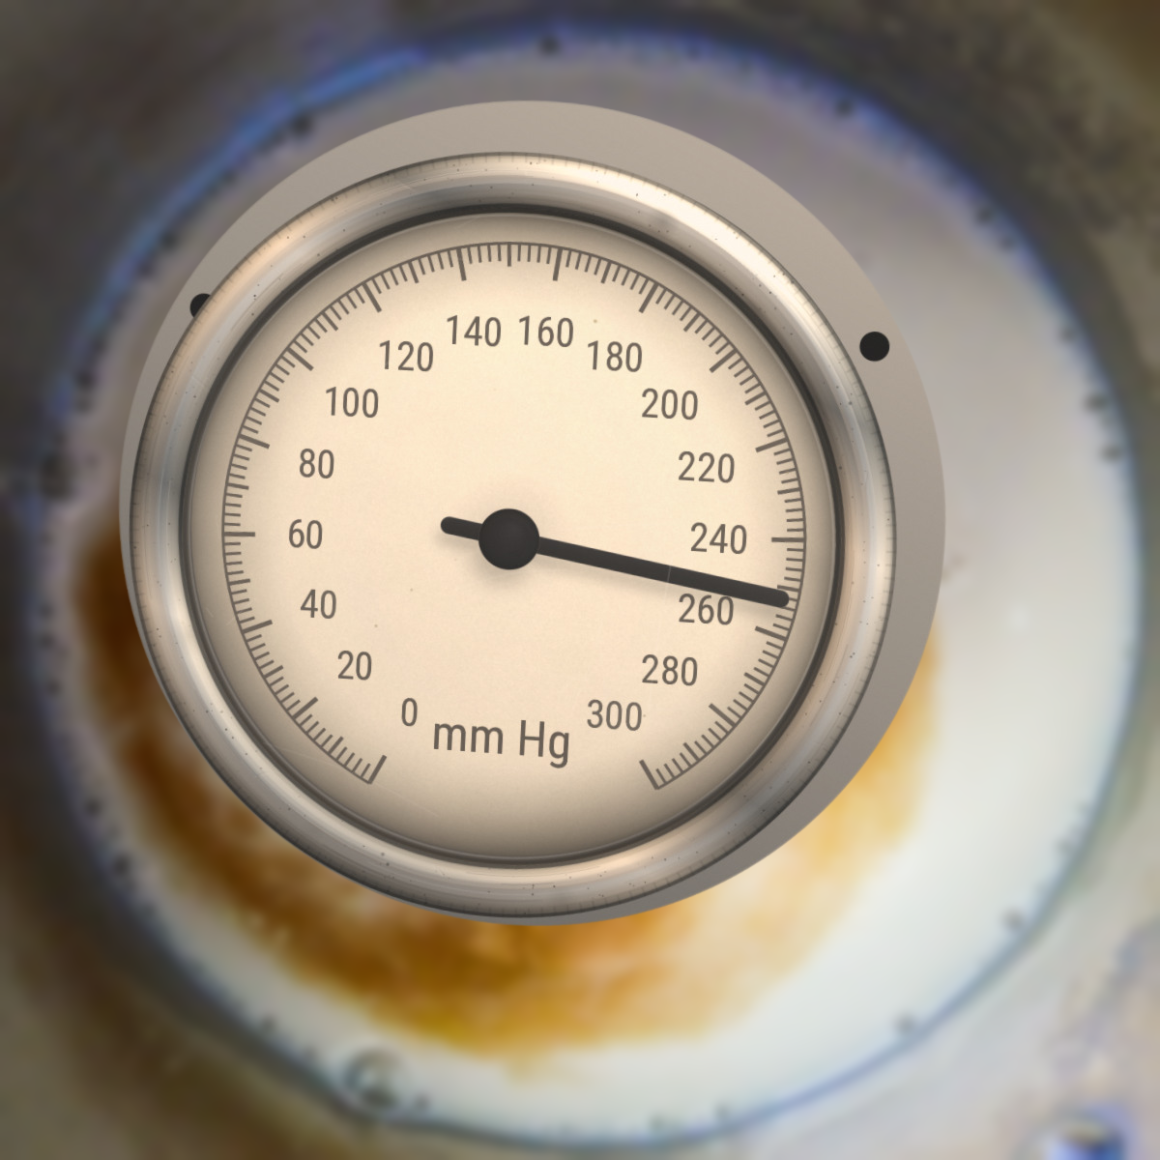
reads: 252
